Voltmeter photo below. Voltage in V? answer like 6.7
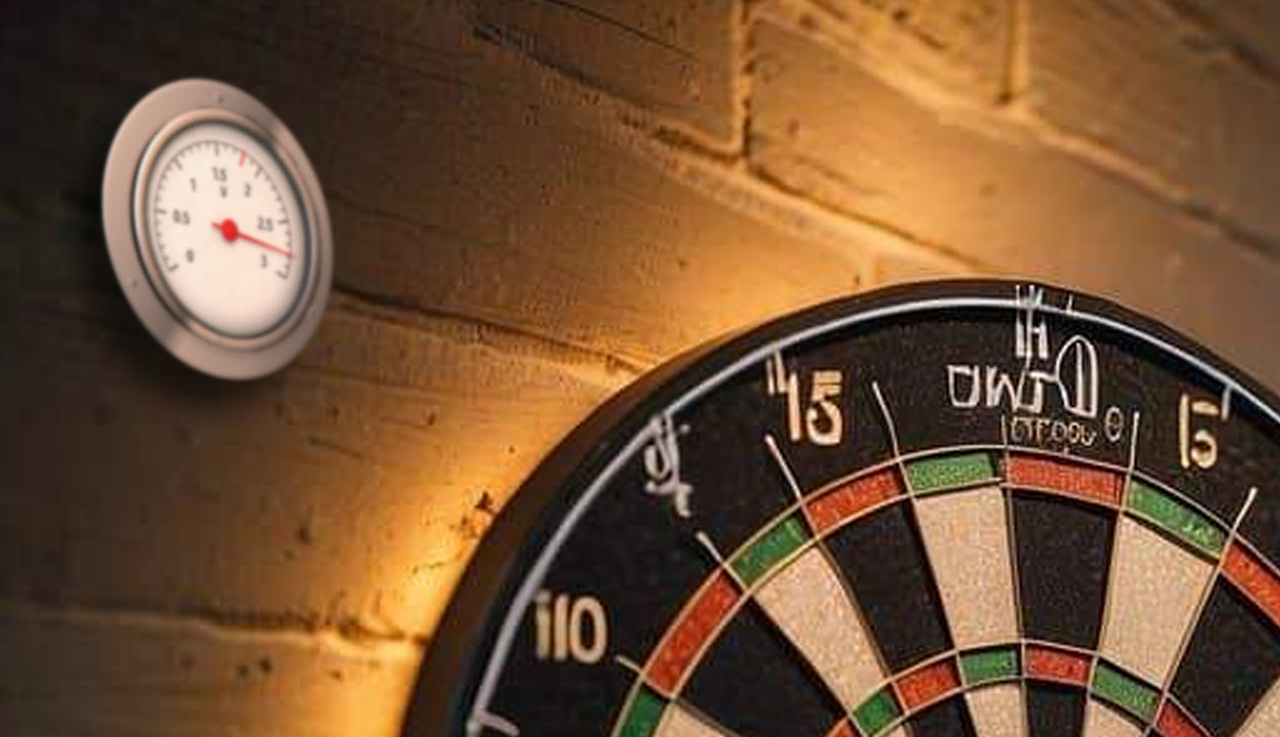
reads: 2.8
